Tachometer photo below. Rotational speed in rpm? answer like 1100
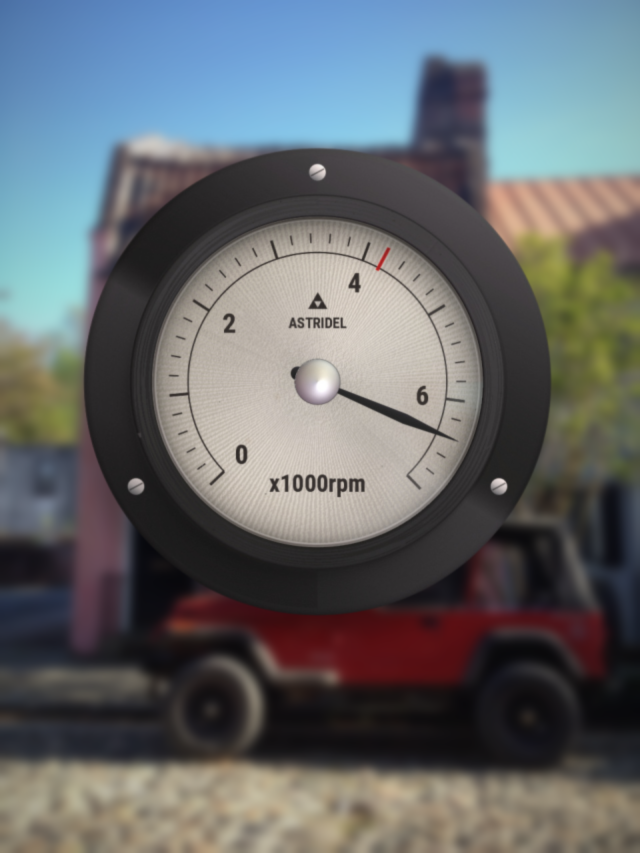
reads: 6400
